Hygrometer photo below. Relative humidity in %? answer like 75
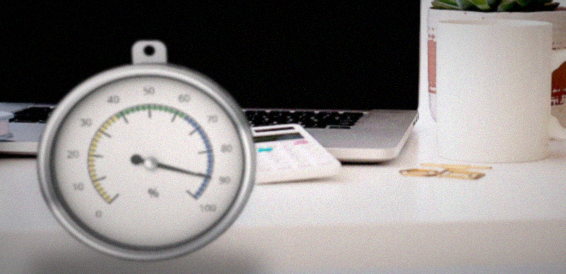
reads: 90
